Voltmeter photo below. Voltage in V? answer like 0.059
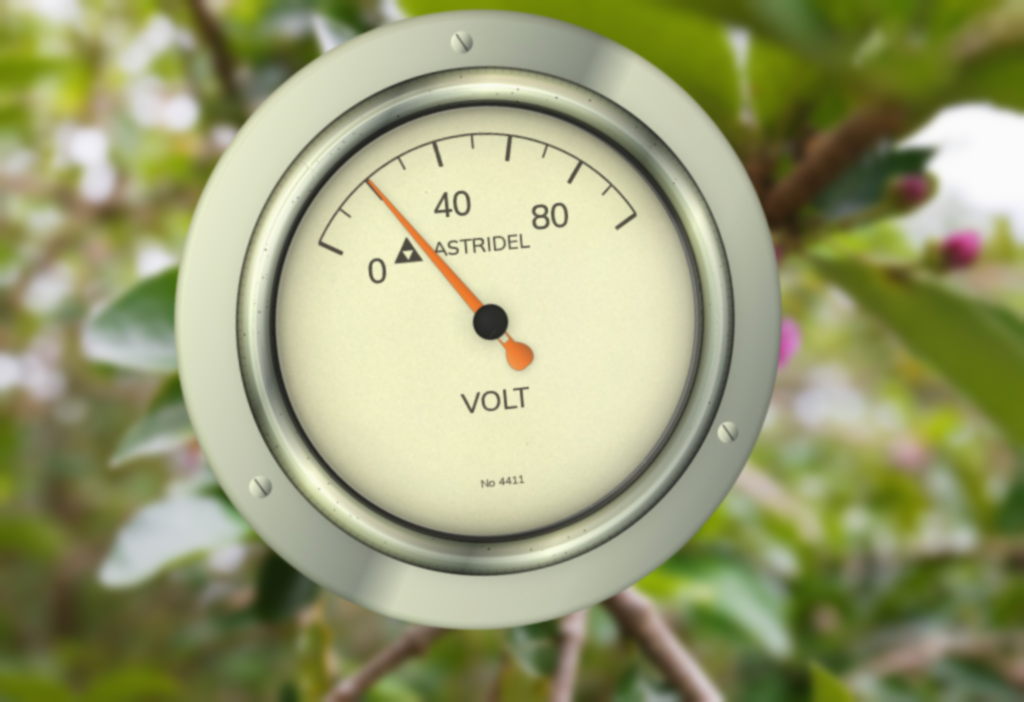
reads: 20
